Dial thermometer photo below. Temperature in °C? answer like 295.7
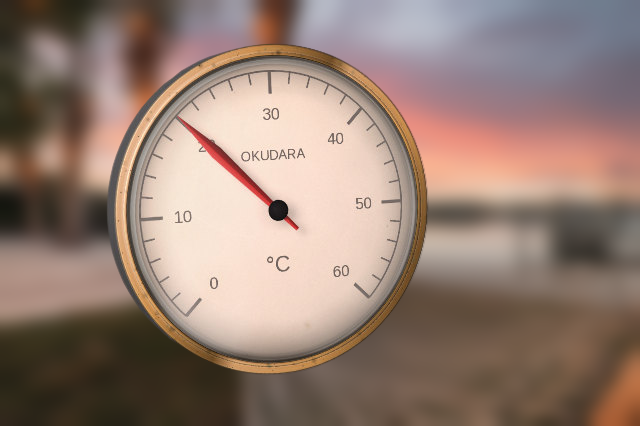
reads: 20
